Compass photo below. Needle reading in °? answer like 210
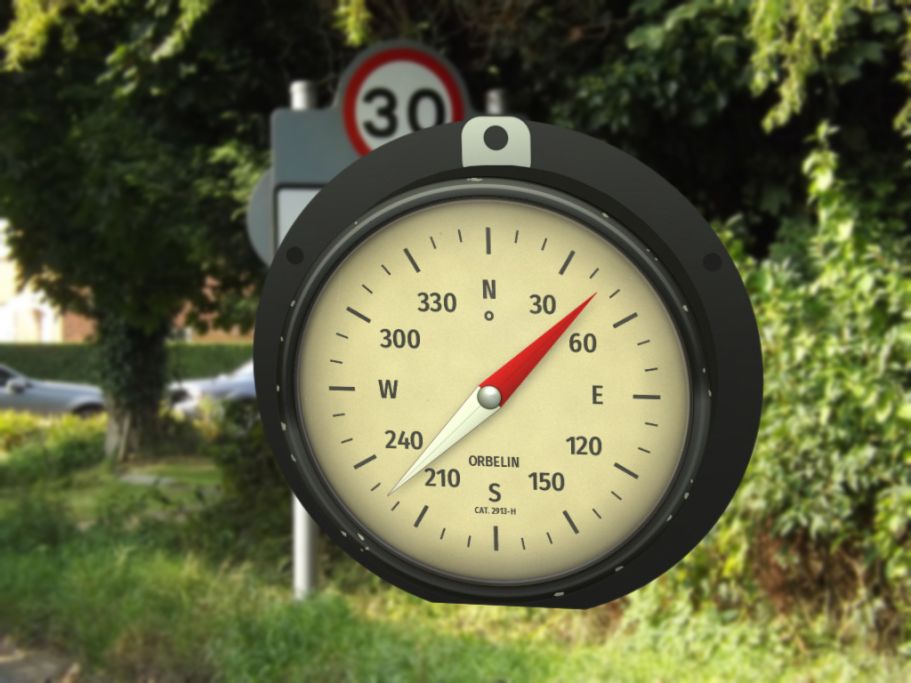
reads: 45
